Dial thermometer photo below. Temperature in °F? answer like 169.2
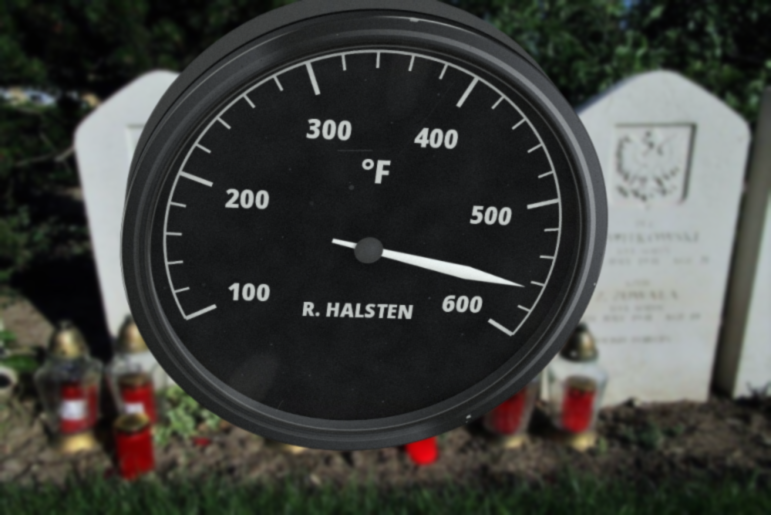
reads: 560
